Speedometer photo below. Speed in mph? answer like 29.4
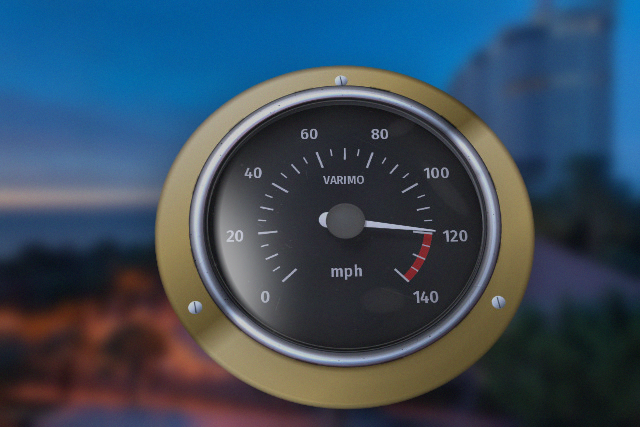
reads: 120
